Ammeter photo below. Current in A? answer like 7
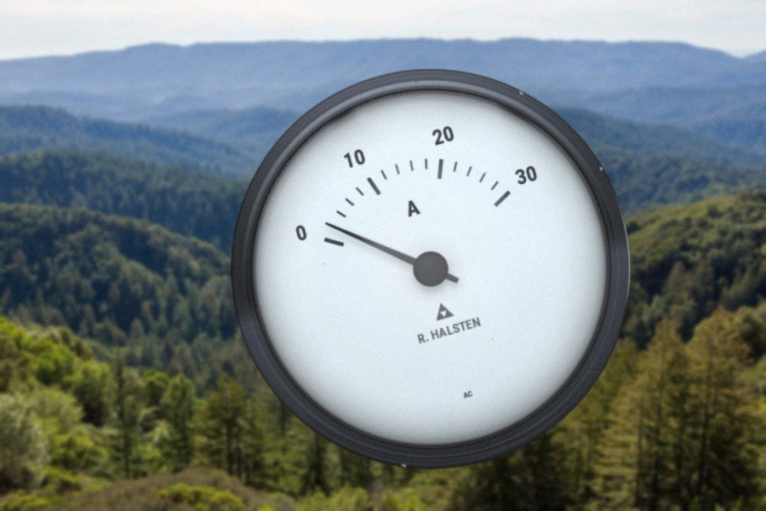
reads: 2
